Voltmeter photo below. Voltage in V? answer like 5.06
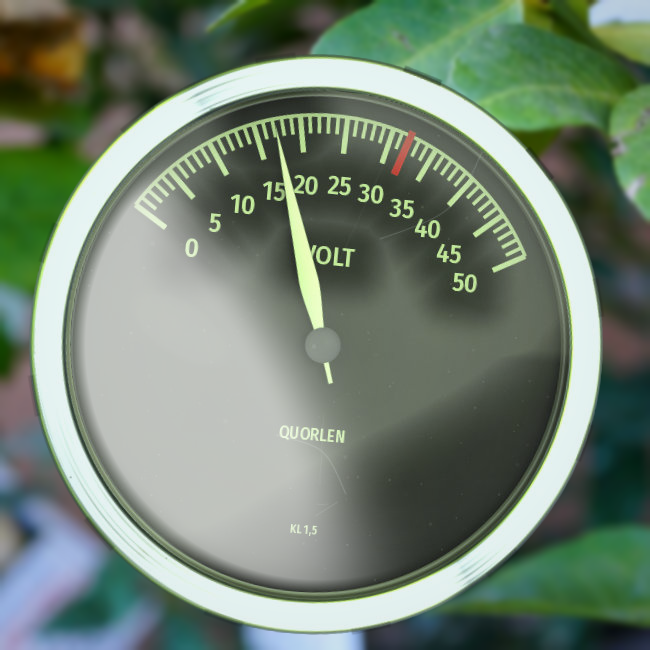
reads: 17
